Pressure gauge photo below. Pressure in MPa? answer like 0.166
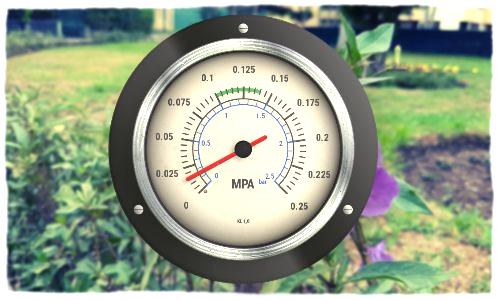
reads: 0.015
